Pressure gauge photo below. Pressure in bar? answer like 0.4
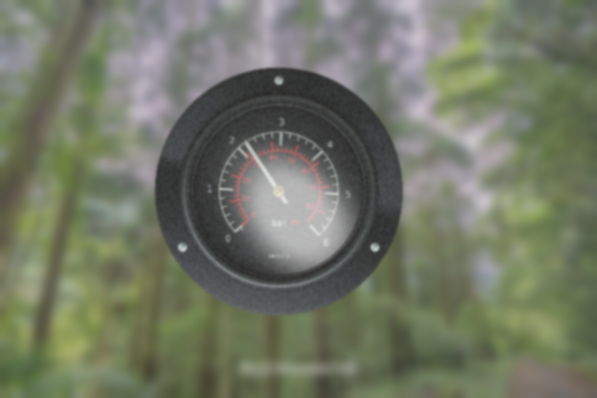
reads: 2.2
